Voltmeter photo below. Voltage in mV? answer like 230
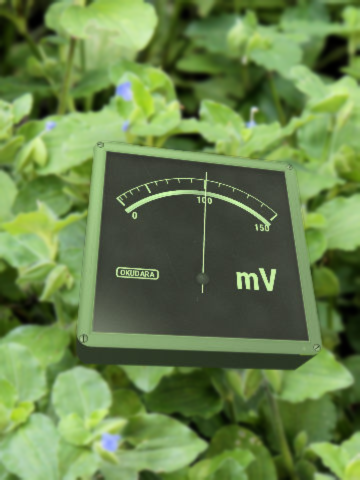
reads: 100
